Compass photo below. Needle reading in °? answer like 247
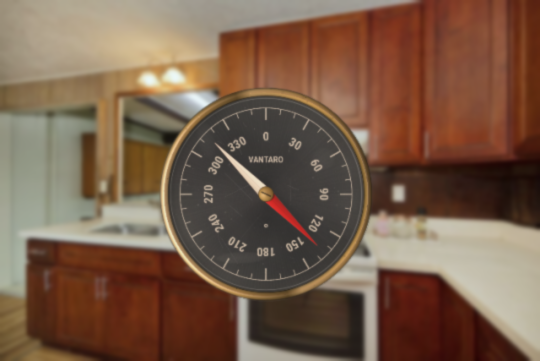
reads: 135
